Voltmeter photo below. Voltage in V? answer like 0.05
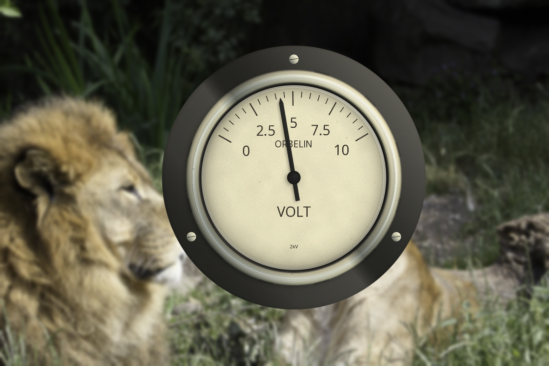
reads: 4.25
